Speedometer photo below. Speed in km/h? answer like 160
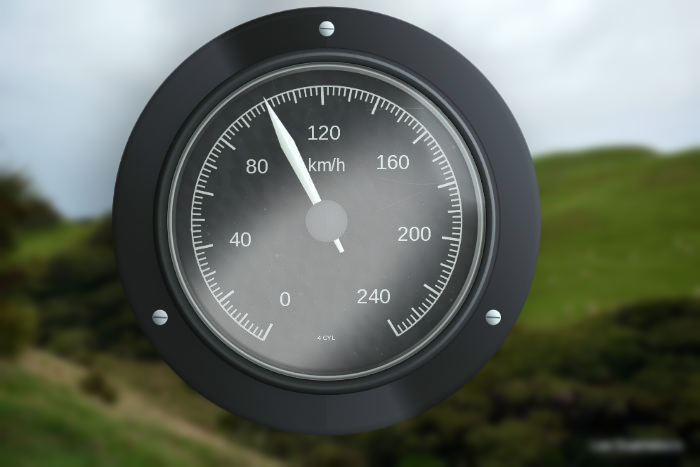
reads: 100
